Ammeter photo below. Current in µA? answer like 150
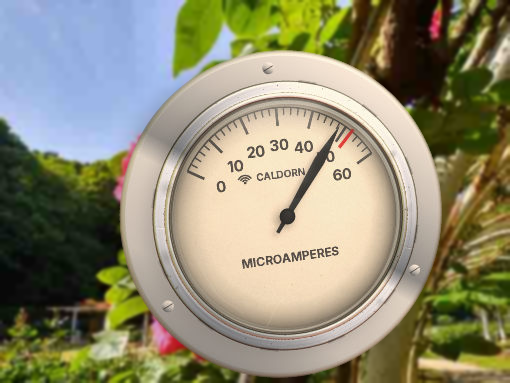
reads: 48
